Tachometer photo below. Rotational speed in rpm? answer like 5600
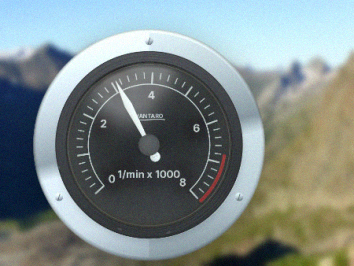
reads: 3100
